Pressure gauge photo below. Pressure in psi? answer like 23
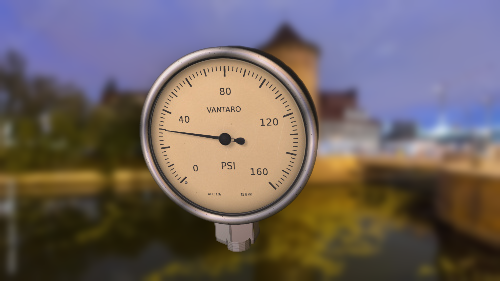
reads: 30
